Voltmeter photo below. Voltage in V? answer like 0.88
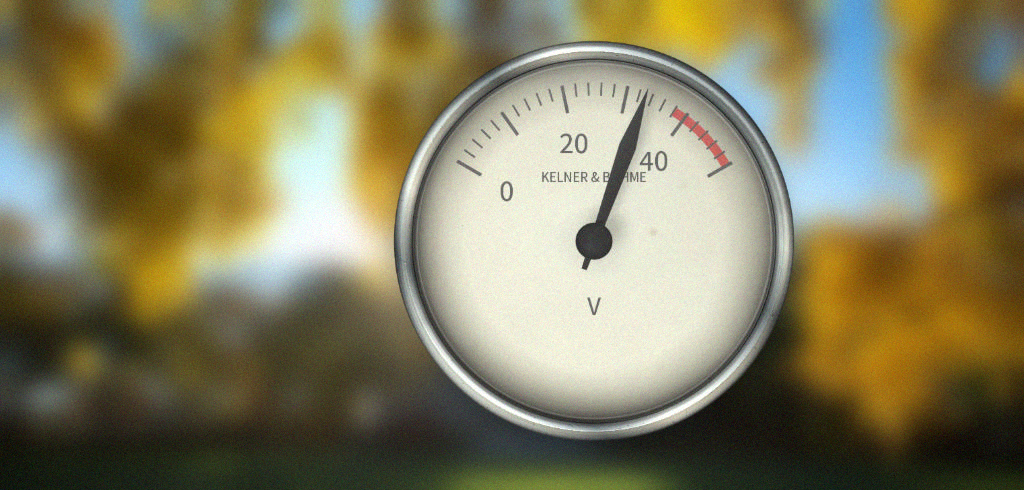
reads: 33
